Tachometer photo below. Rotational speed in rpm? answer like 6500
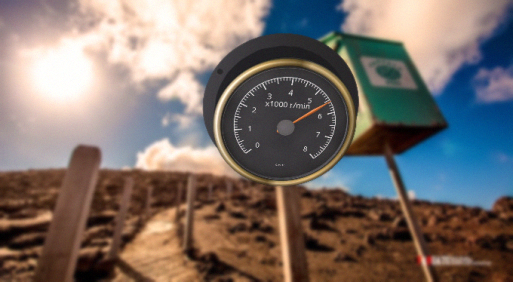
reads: 5500
